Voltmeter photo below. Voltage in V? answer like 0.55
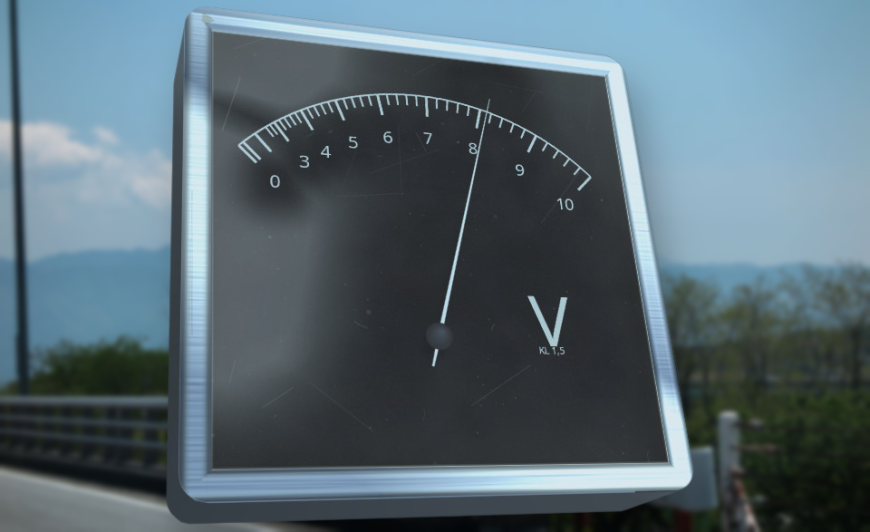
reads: 8.1
